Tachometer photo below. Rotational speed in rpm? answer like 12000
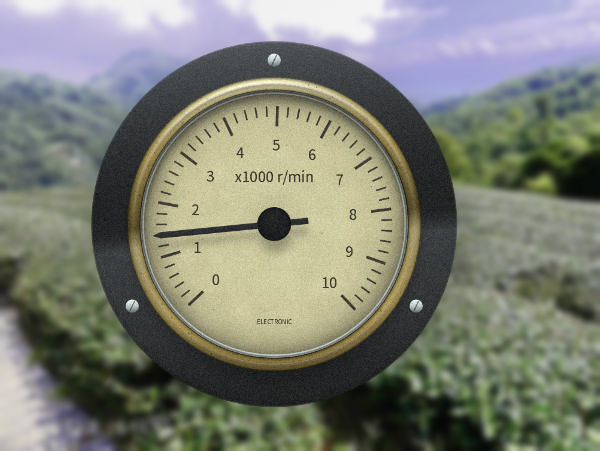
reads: 1400
